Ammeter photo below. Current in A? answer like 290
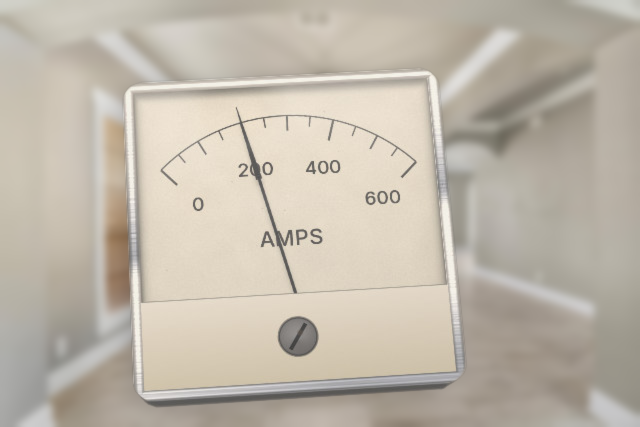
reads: 200
